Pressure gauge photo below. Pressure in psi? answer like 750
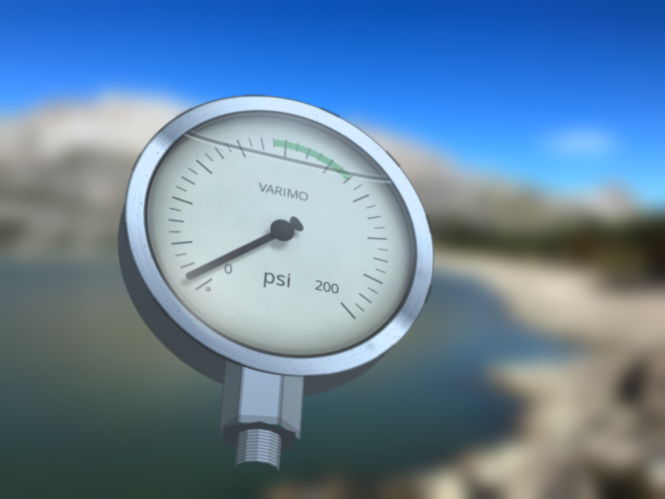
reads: 5
